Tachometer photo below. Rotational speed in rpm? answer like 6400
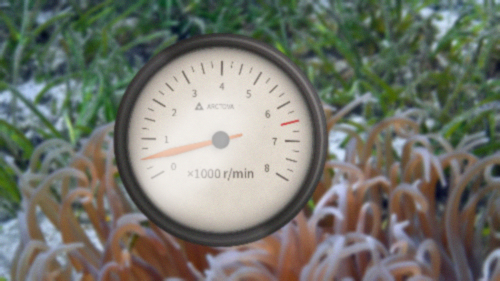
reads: 500
